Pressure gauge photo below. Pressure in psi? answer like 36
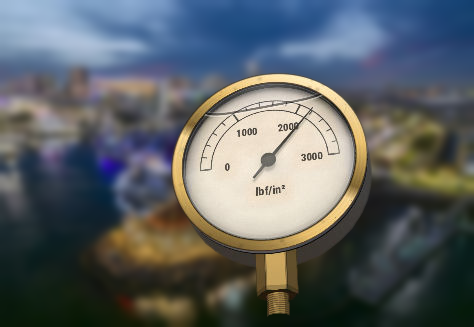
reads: 2200
